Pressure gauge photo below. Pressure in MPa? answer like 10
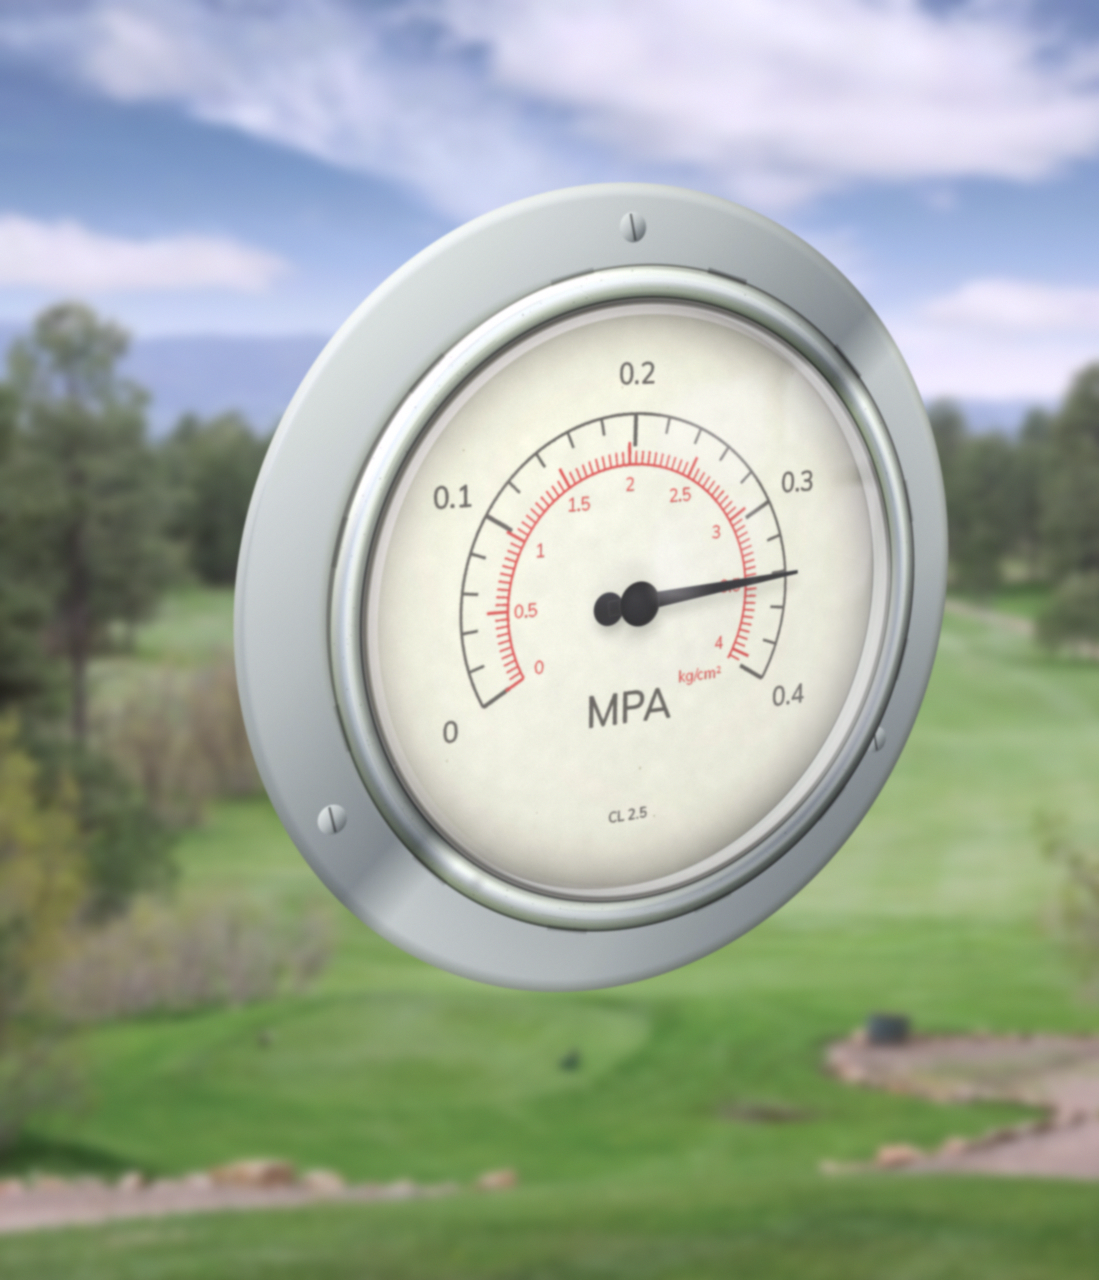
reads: 0.34
